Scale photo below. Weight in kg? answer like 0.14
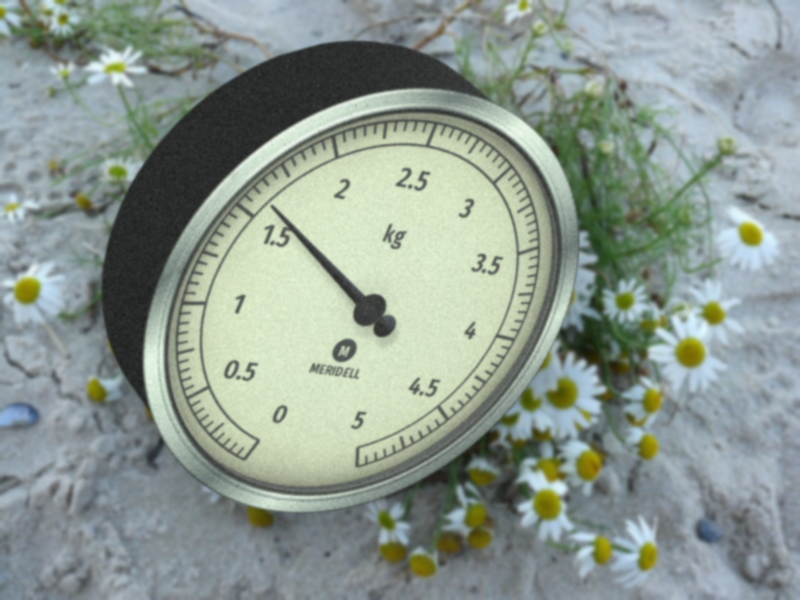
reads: 1.6
